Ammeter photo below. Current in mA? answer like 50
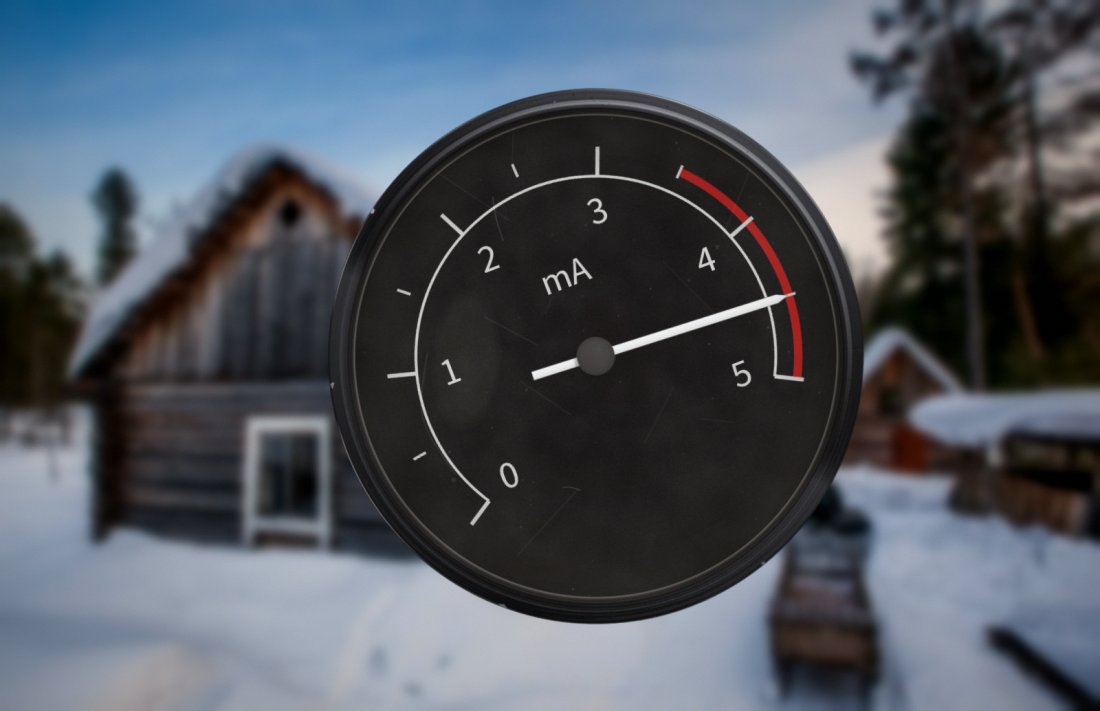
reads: 4.5
